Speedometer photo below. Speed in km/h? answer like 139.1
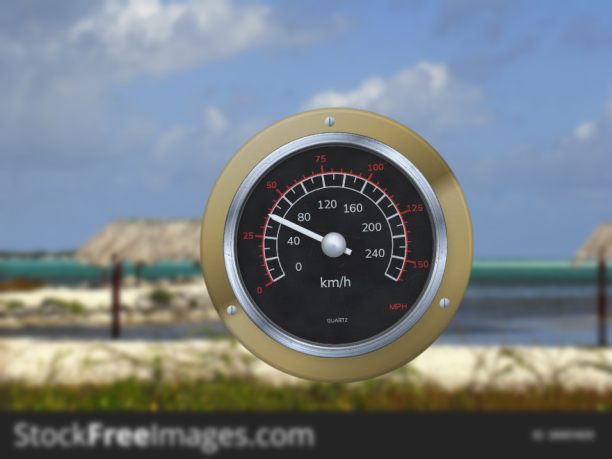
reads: 60
